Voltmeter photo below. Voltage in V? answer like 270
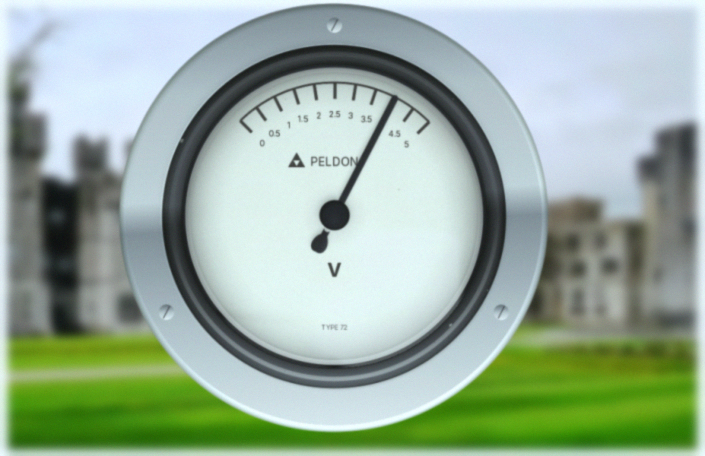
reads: 4
